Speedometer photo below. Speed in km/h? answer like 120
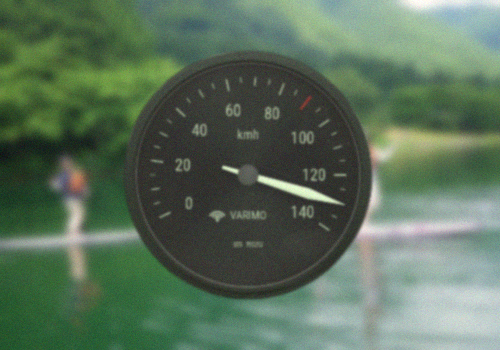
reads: 130
